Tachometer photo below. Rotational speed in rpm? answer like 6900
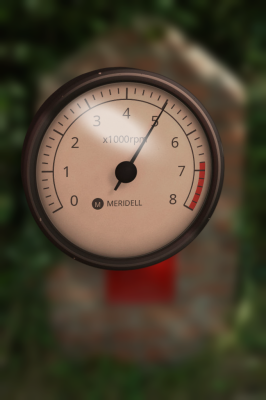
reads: 5000
